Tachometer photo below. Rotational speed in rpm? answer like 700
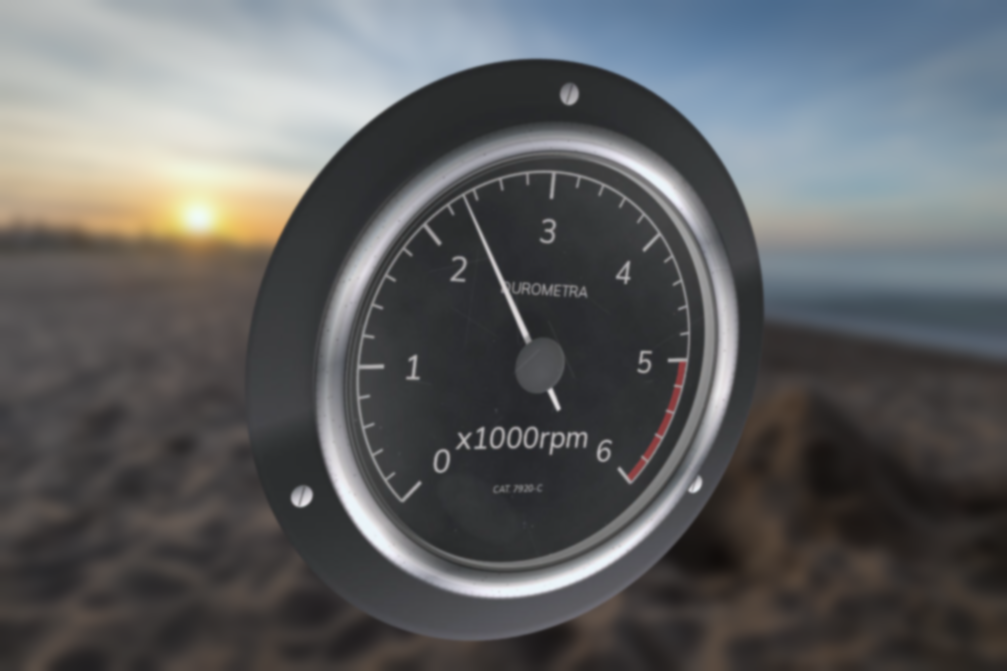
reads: 2300
